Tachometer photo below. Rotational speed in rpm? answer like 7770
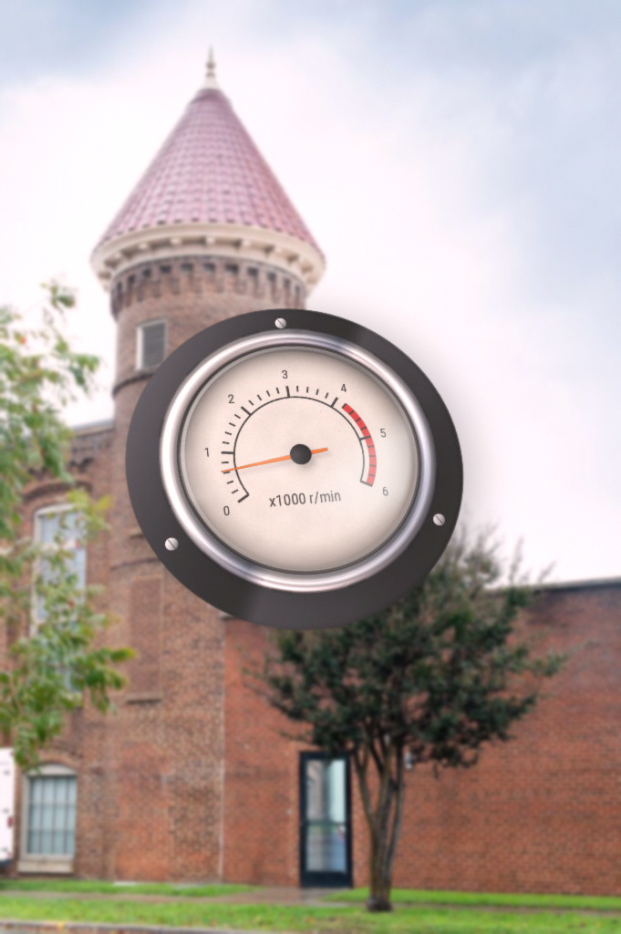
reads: 600
